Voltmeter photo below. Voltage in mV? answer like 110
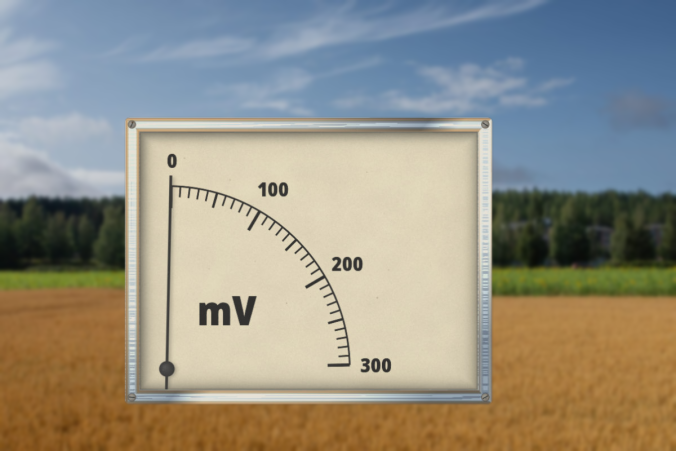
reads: 0
